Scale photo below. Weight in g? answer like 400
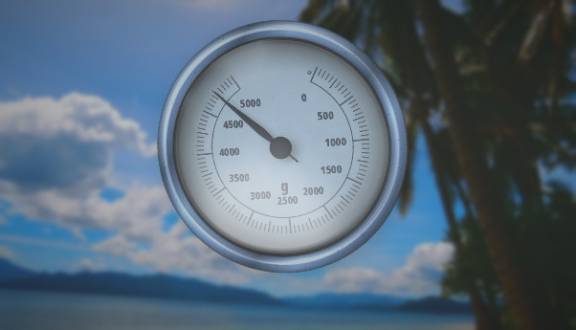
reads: 4750
